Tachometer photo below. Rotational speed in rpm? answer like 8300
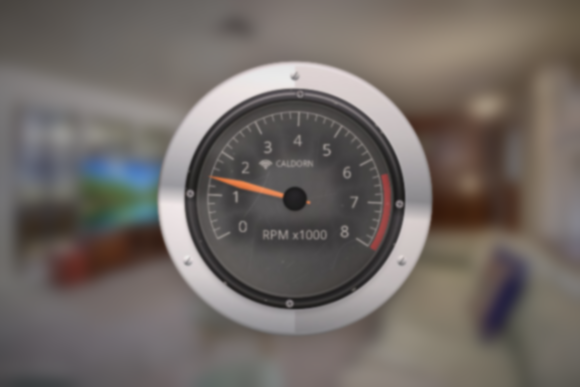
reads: 1400
